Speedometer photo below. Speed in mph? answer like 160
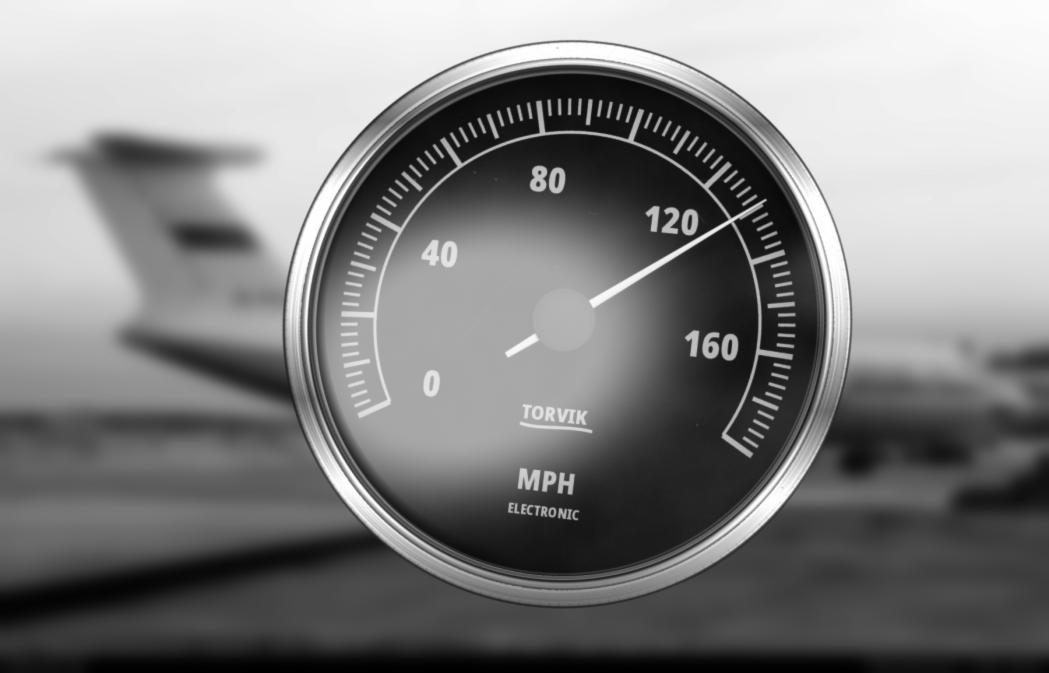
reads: 130
